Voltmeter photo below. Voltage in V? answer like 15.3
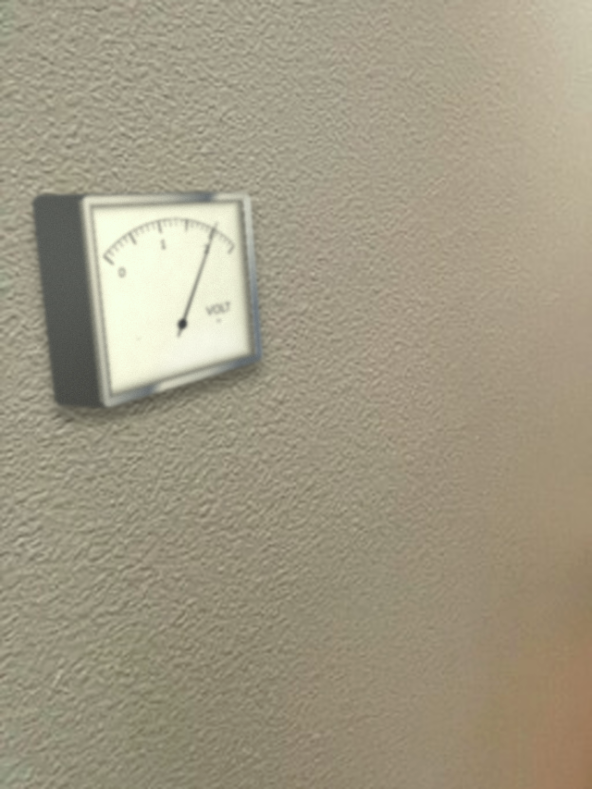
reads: 2
